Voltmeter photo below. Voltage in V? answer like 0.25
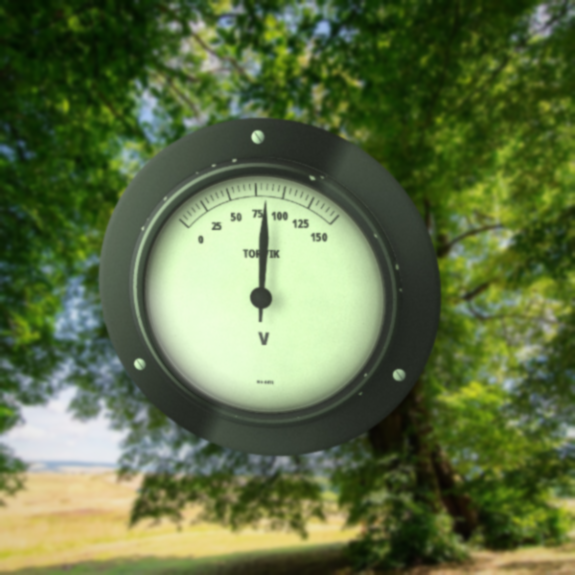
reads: 85
